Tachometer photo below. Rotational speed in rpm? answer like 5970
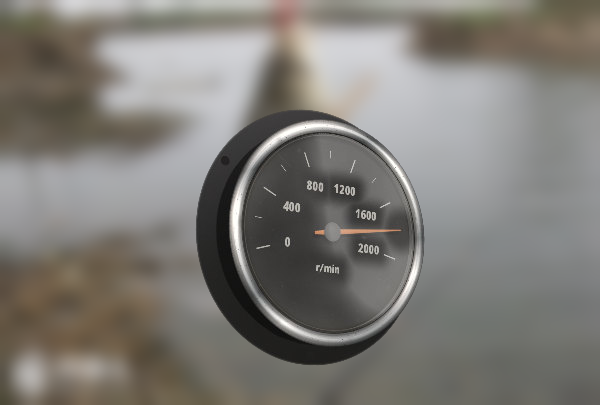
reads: 1800
